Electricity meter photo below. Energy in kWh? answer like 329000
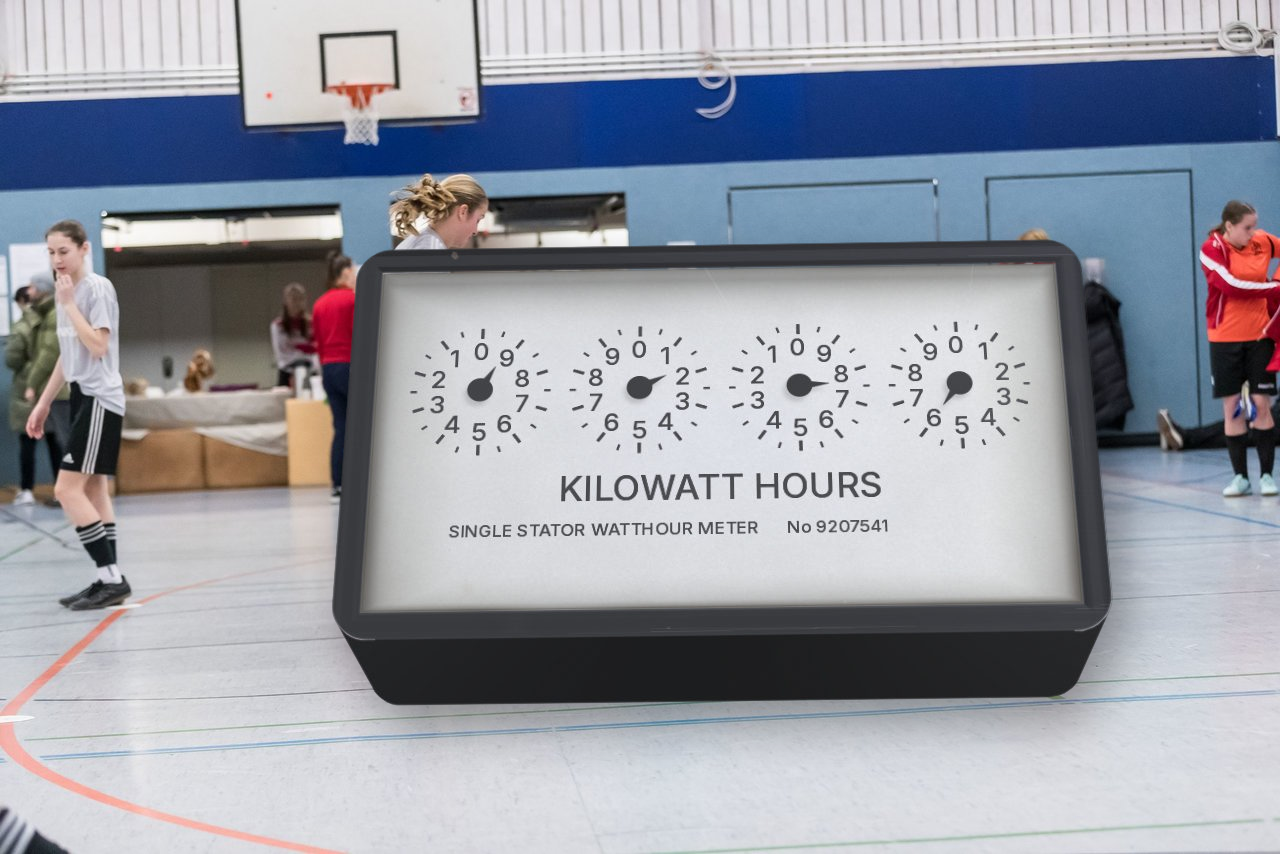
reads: 9176
